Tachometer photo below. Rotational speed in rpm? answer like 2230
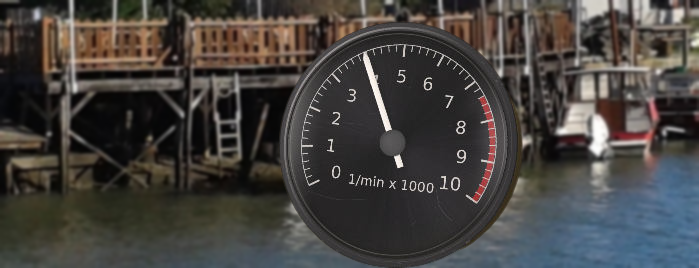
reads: 4000
